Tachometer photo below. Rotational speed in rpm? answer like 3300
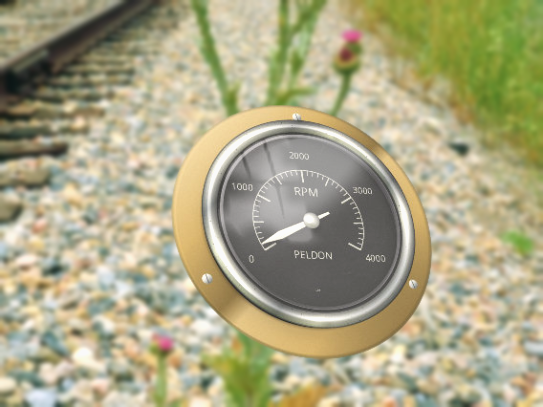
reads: 100
